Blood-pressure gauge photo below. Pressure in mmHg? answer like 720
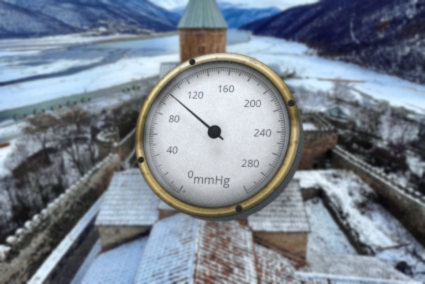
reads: 100
